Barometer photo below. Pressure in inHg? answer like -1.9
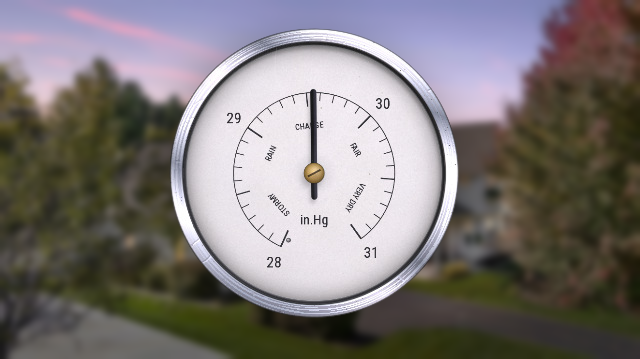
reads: 29.55
